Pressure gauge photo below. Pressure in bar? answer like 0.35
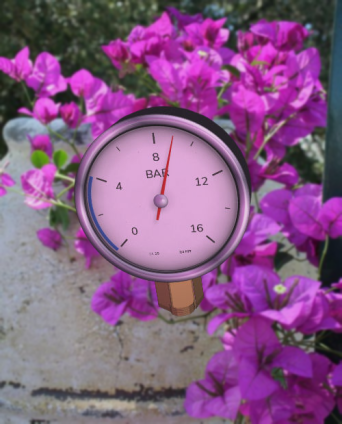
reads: 9
